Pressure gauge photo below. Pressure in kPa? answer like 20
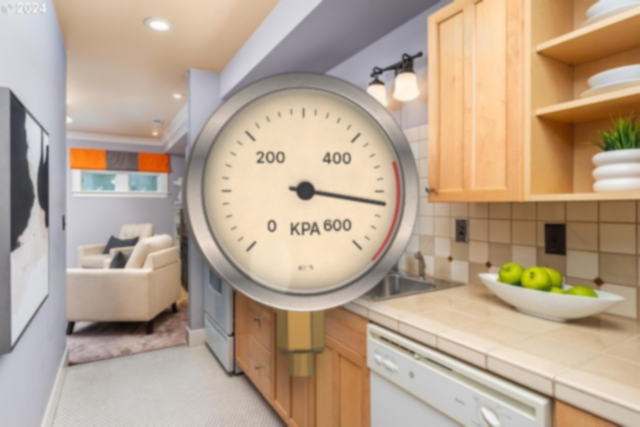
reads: 520
